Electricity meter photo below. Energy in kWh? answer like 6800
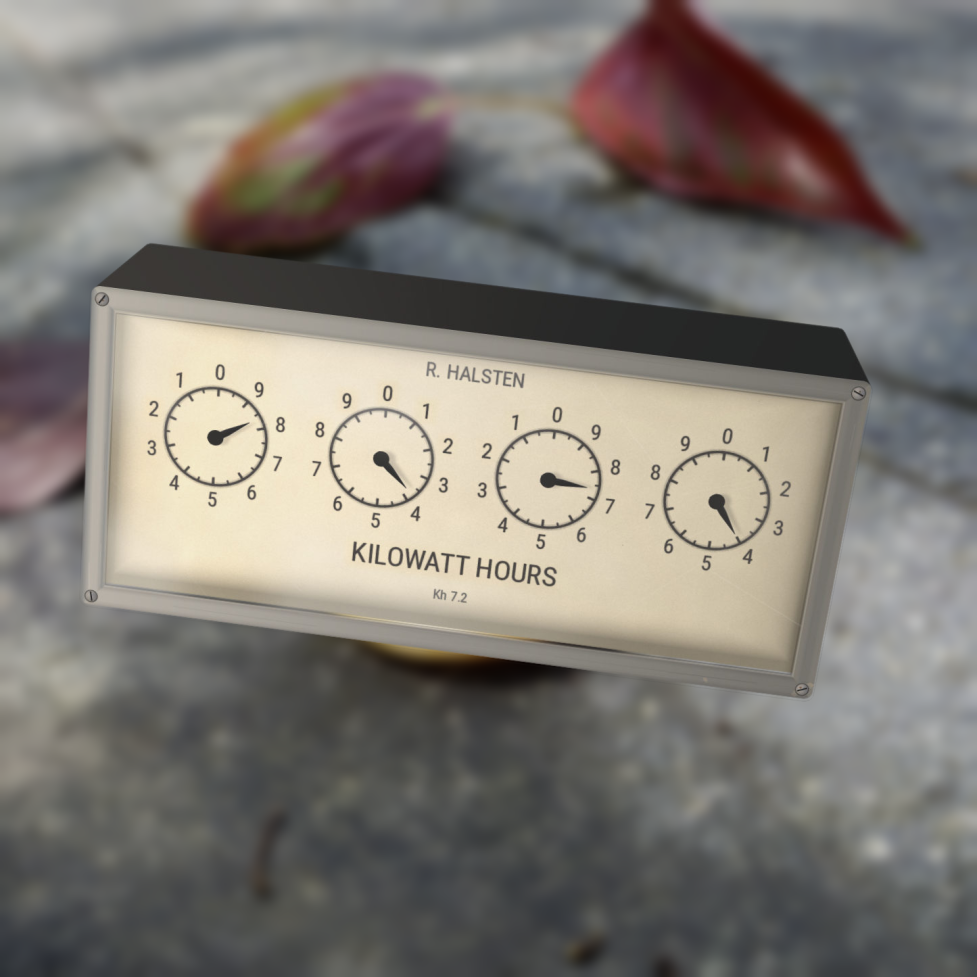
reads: 8374
